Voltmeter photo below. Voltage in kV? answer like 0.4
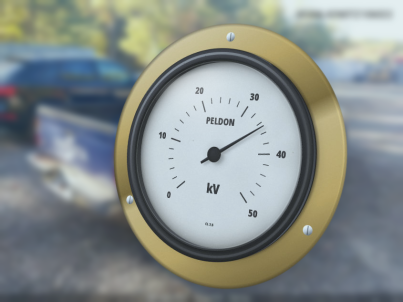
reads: 35
